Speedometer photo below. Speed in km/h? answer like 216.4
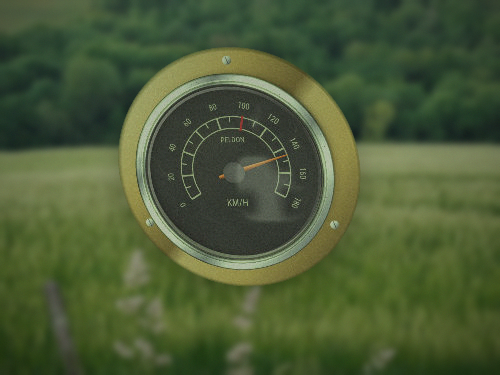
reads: 145
